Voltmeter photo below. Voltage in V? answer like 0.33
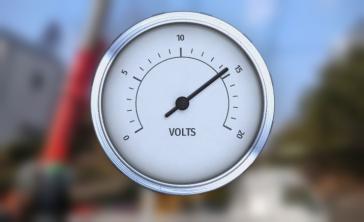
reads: 14.5
